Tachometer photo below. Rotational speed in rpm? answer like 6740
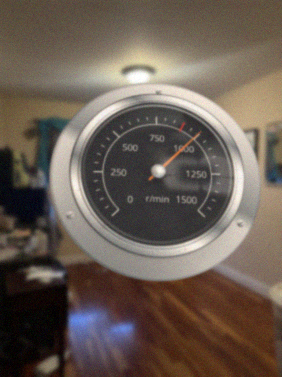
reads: 1000
